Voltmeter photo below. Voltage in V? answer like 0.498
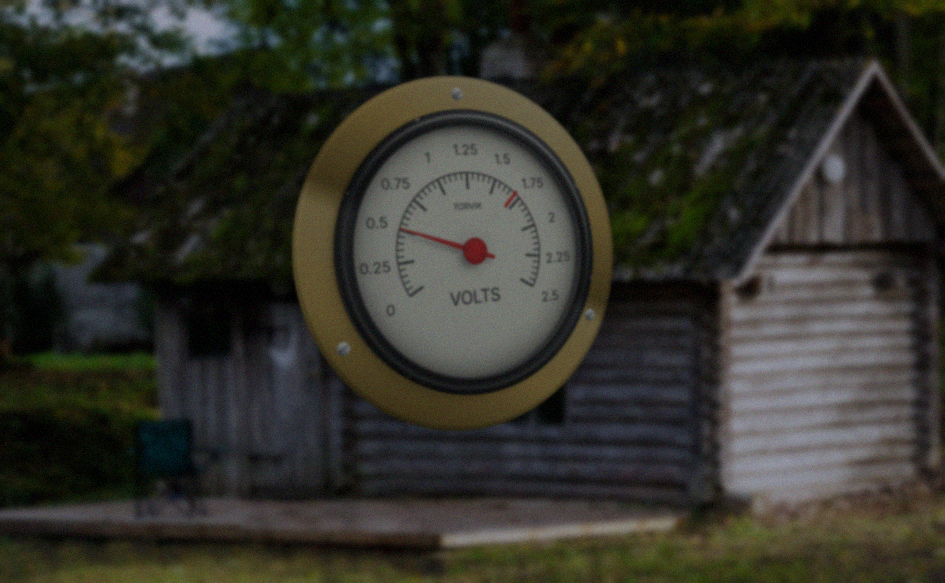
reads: 0.5
